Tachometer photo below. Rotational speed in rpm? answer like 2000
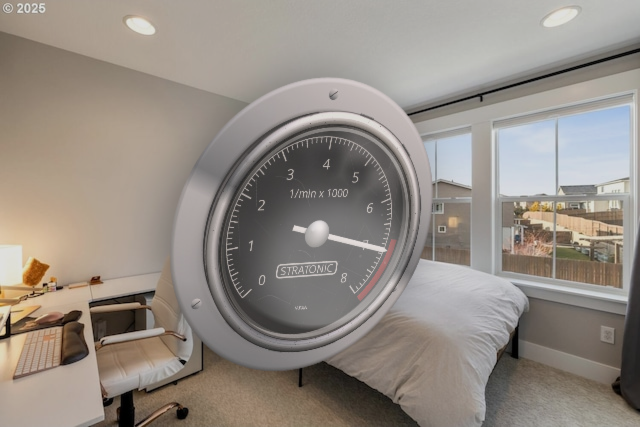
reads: 7000
